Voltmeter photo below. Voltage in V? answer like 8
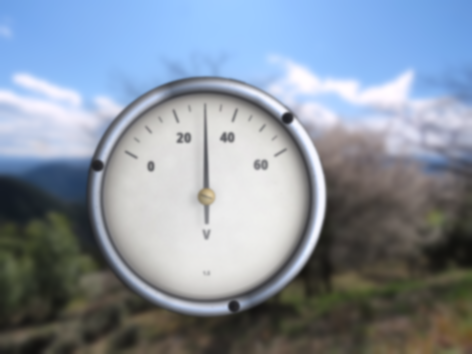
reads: 30
